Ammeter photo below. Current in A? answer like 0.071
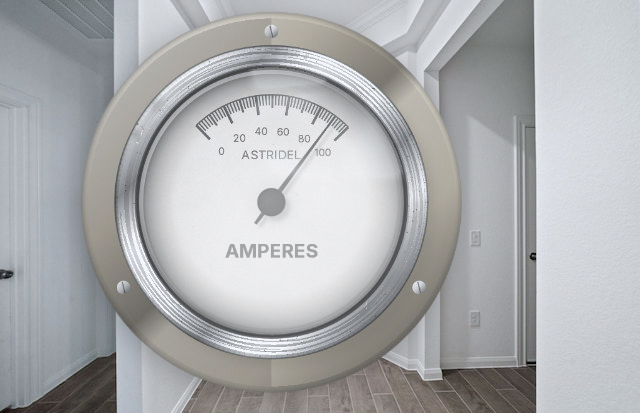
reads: 90
